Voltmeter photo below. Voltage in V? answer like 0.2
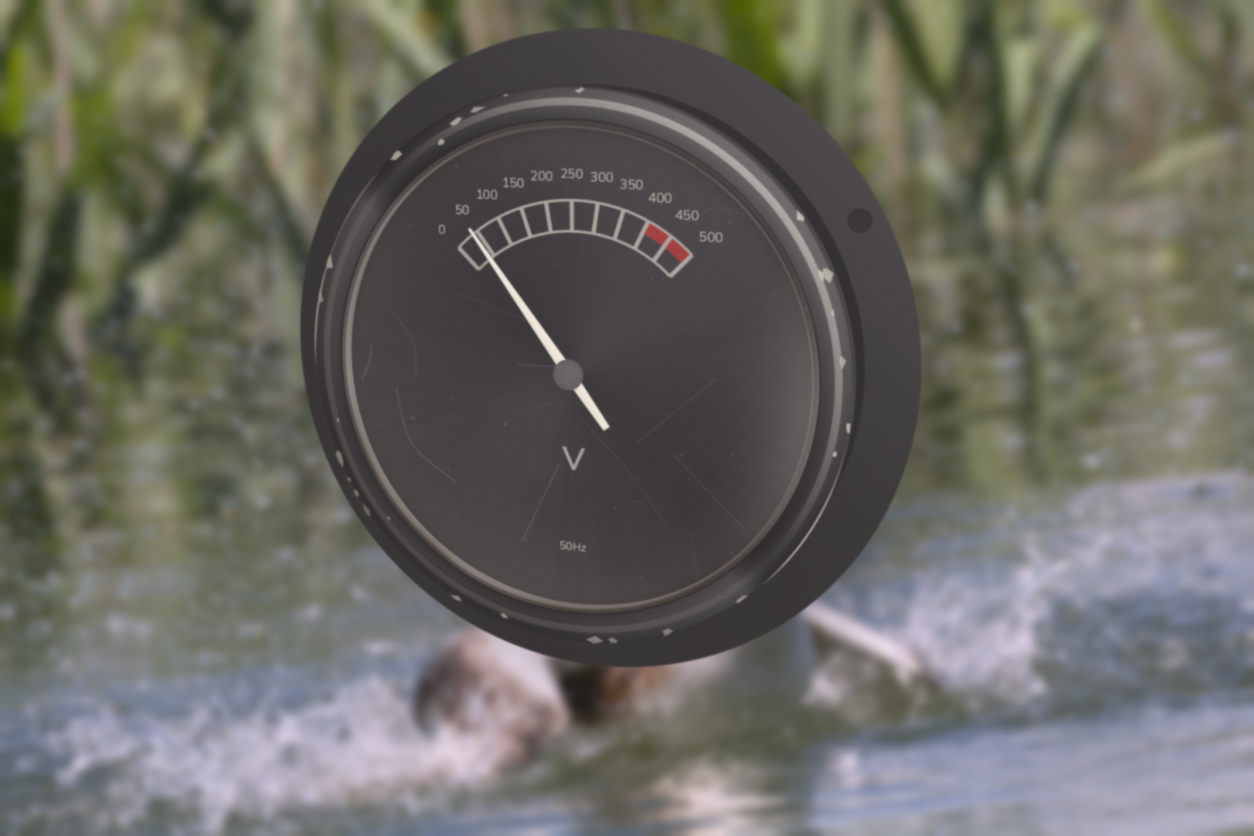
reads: 50
